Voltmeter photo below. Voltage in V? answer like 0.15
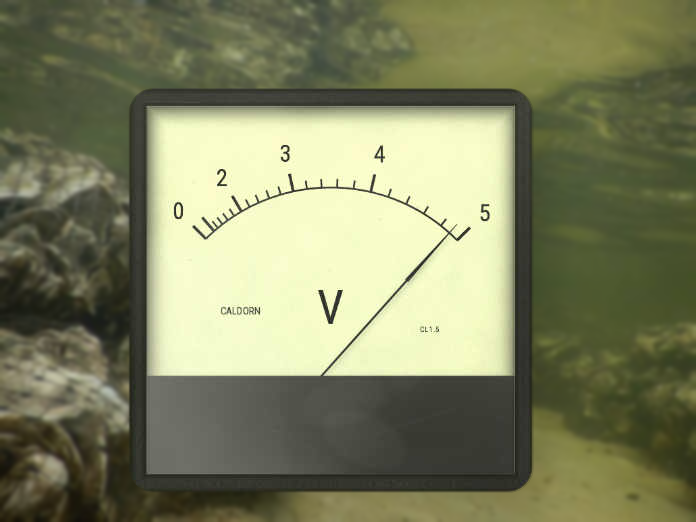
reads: 4.9
